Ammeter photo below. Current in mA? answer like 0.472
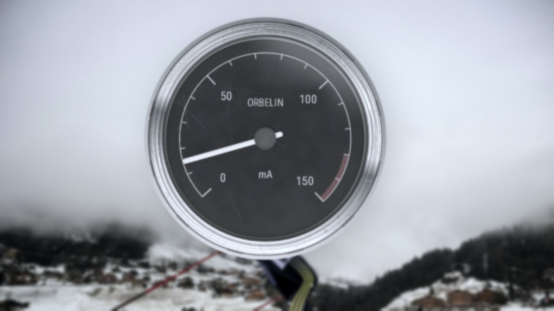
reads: 15
